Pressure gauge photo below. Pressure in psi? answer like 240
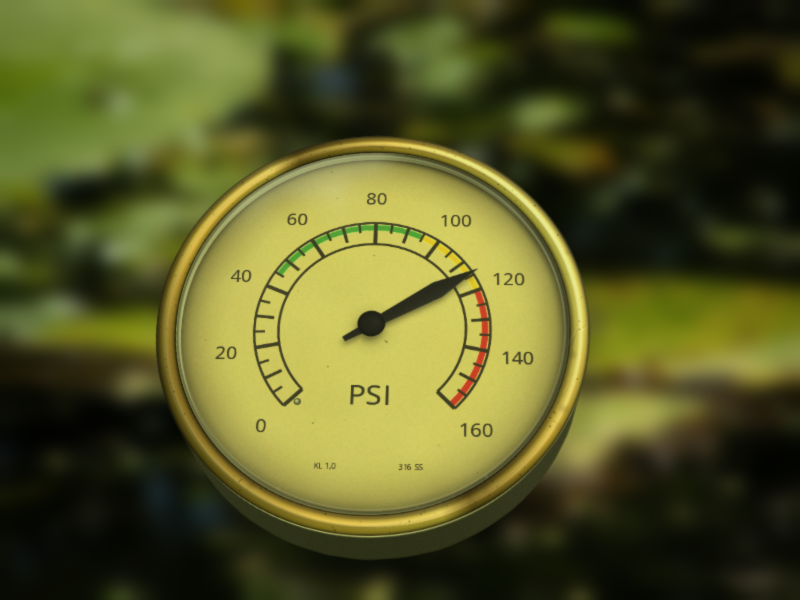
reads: 115
